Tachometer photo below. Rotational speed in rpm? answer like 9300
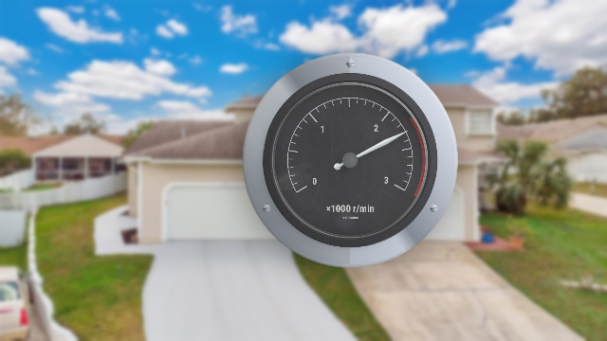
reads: 2300
